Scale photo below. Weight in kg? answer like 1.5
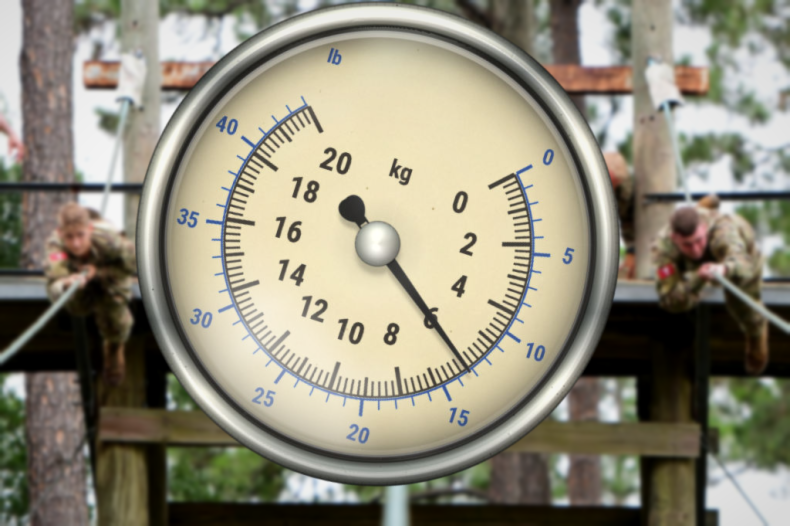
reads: 6
